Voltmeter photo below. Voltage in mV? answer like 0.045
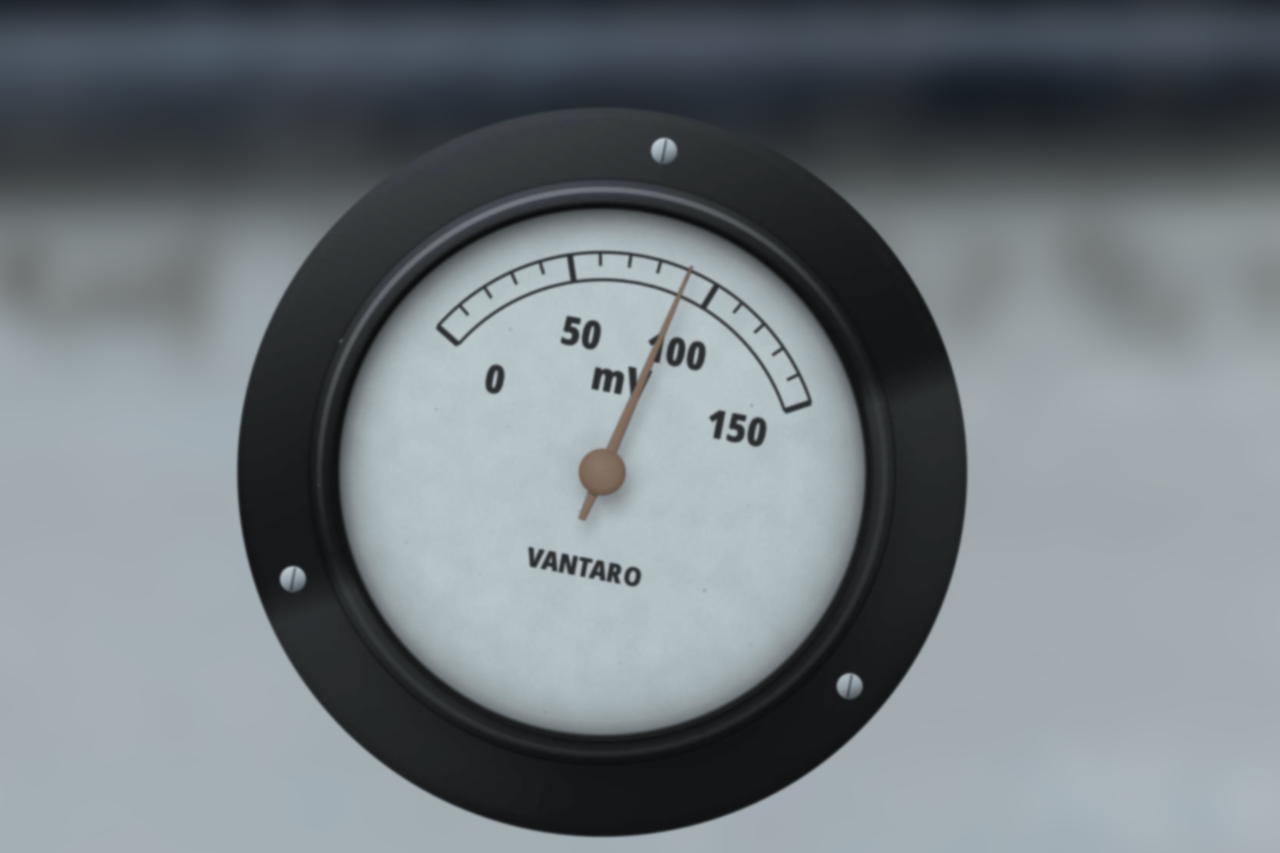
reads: 90
